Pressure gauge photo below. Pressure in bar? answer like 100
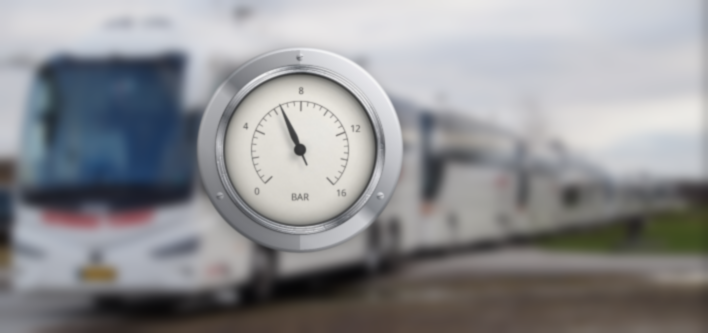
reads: 6.5
